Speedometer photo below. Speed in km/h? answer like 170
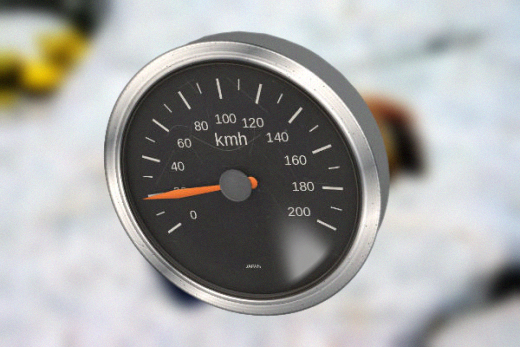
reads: 20
